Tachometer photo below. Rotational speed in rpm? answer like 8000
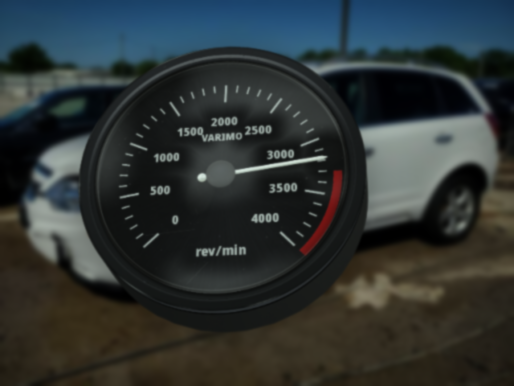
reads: 3200
